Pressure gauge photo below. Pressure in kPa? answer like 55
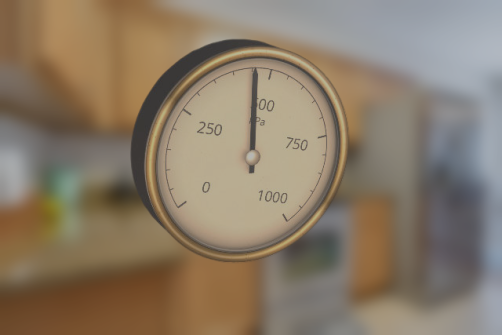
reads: 450
